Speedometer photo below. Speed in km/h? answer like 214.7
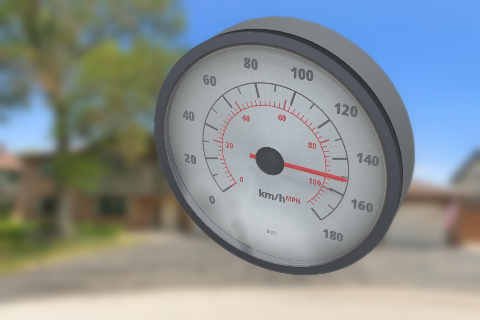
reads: 150
